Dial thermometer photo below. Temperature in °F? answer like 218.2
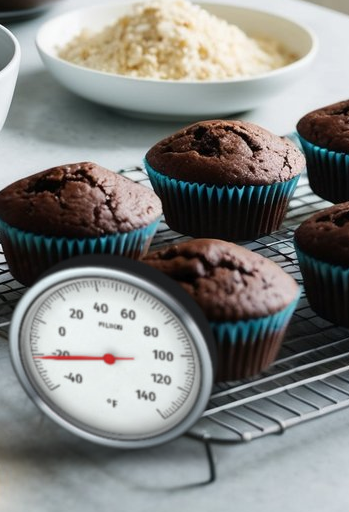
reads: -20
